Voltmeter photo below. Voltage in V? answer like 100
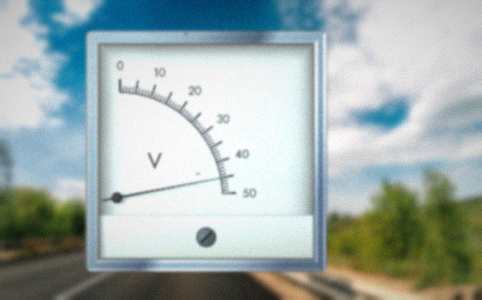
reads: 45
